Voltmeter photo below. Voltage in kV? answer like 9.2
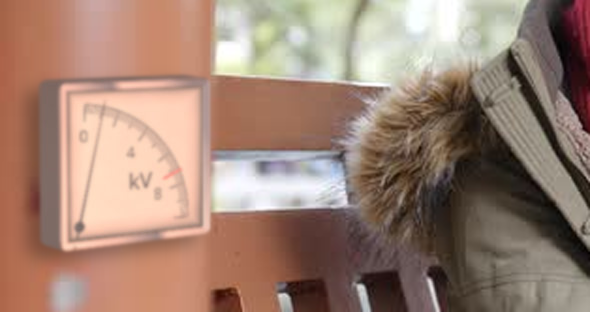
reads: 1
